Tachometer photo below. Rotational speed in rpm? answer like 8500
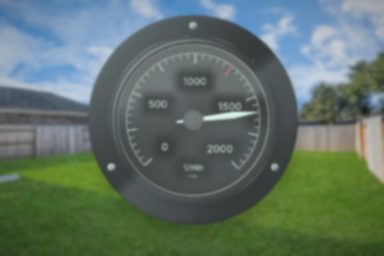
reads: 1600
